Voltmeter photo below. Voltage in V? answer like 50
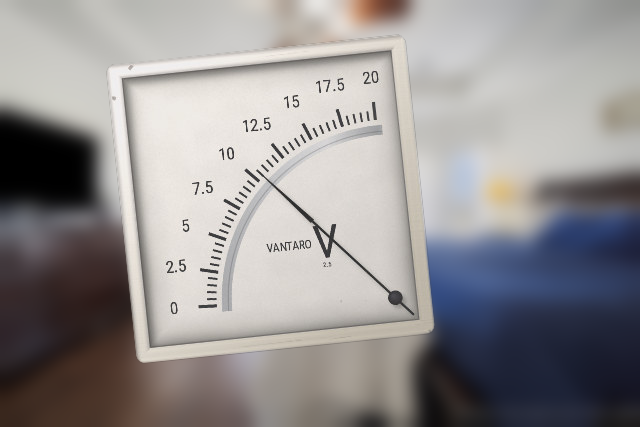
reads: 10.5
